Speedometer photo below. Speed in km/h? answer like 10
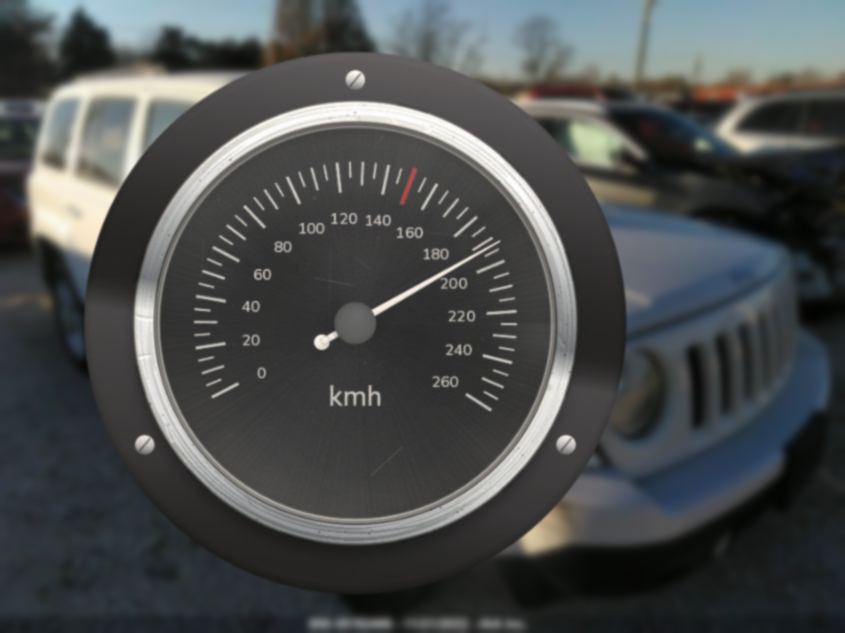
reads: 192.5
